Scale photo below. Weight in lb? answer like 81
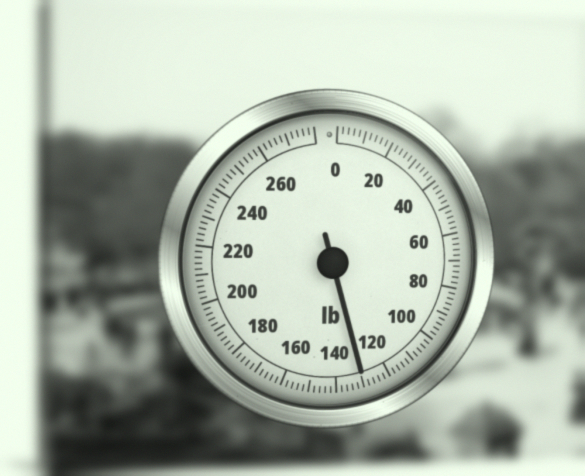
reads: 130
